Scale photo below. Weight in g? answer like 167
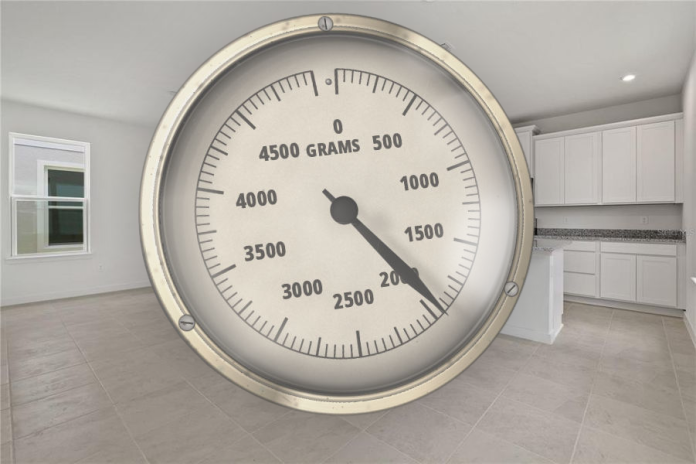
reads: 1950
